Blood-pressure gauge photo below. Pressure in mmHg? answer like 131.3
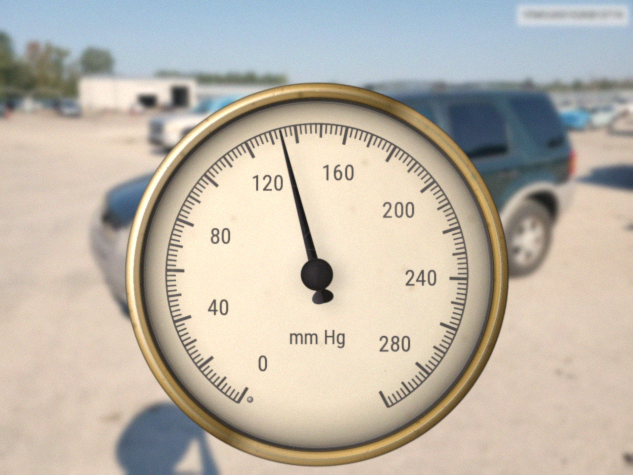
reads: 134
